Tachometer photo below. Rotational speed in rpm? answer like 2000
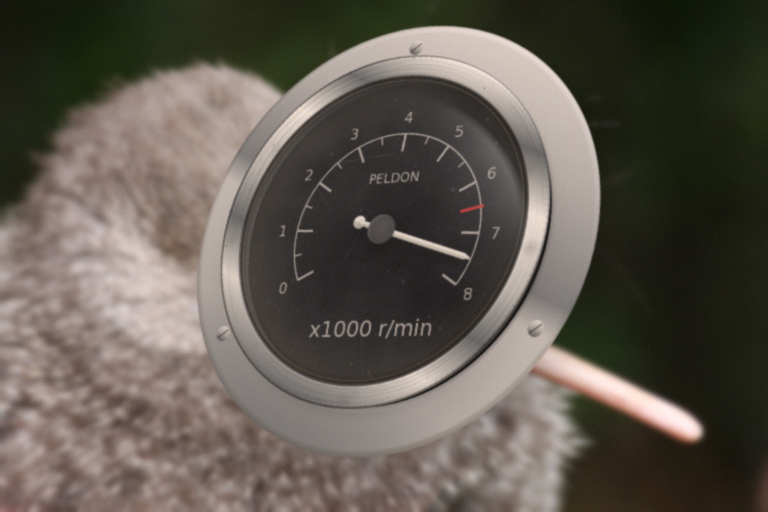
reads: 7500
